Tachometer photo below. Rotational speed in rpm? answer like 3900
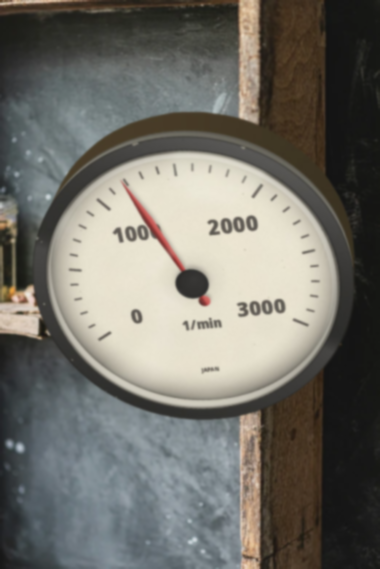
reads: 1200
